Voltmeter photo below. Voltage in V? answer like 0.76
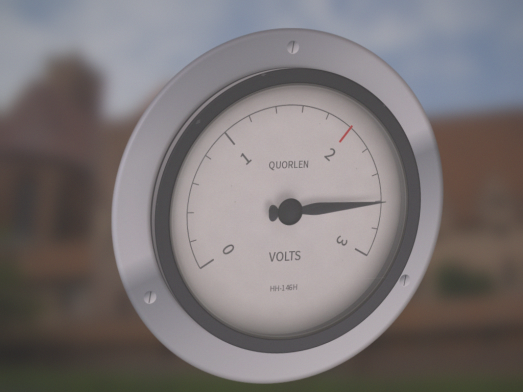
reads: 2.6
